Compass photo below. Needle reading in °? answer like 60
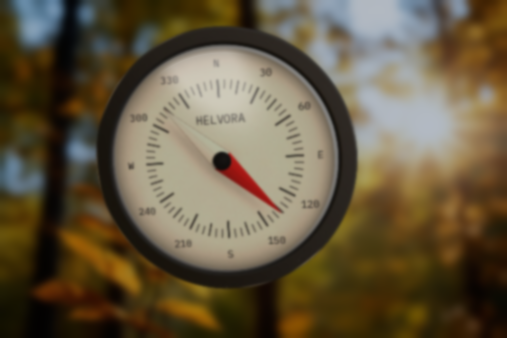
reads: 135
